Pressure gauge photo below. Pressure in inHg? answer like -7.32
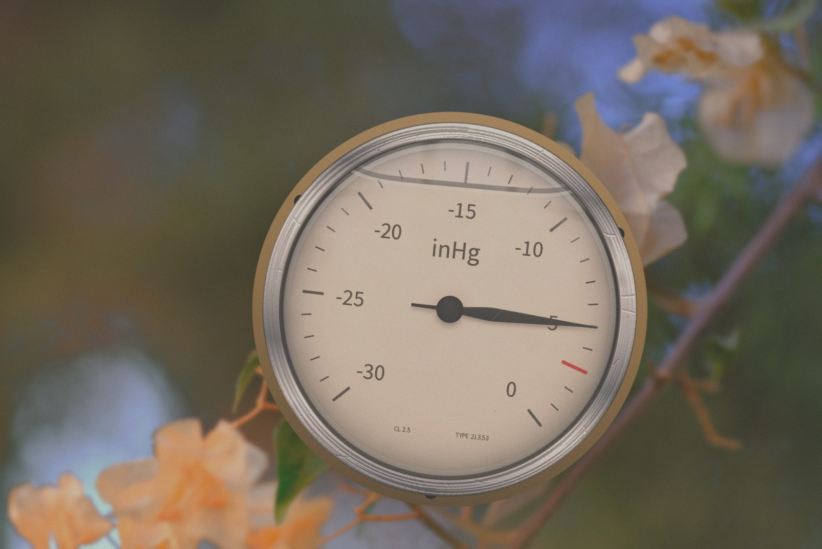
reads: -5
